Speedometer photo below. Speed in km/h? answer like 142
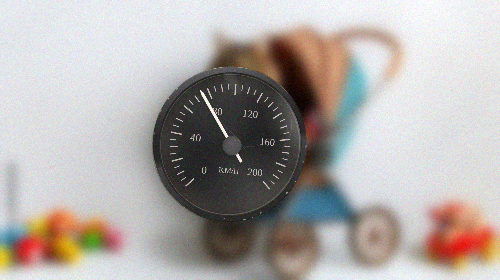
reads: 75
